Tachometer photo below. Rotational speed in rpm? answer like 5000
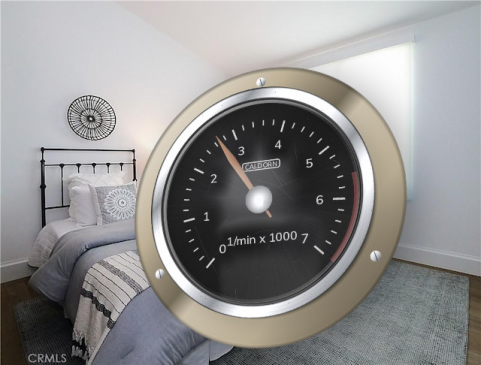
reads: 2700
